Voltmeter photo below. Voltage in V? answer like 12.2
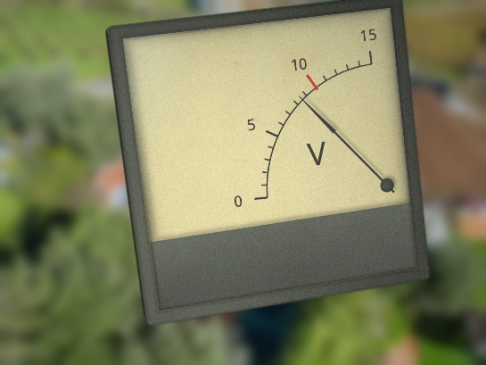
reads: 8.5
